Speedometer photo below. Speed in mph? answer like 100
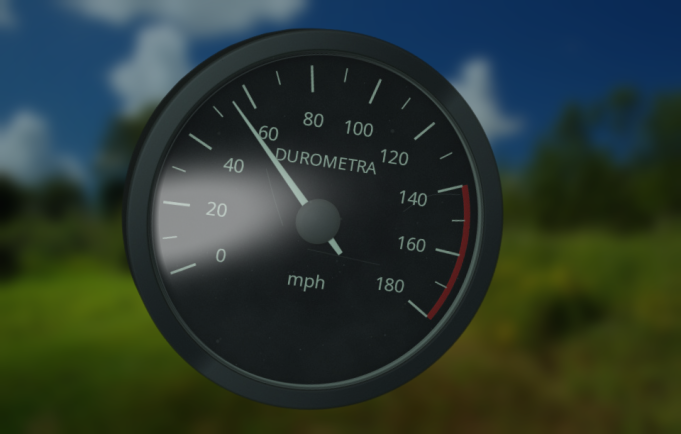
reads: 55
